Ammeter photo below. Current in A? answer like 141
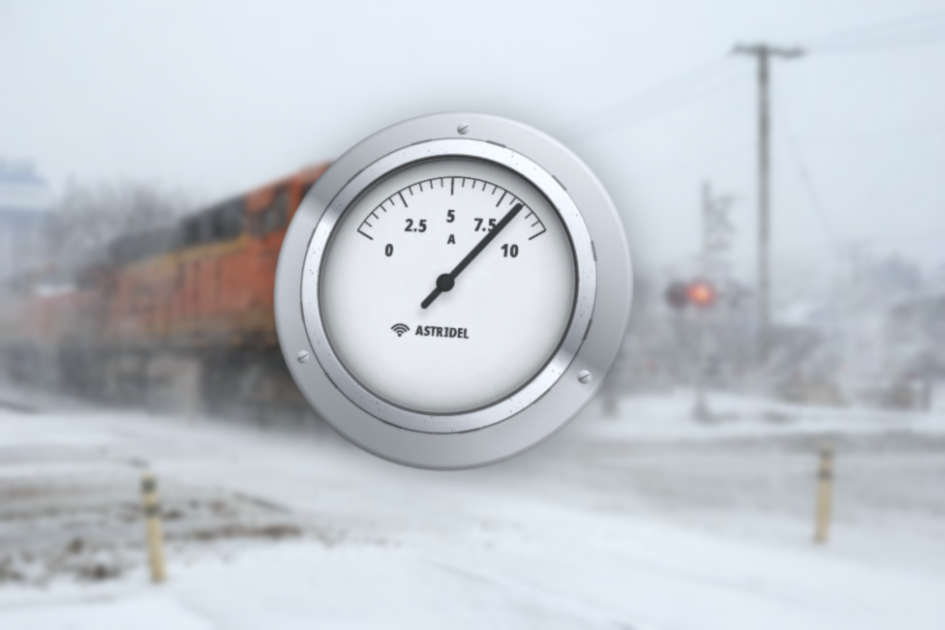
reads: 8.5
